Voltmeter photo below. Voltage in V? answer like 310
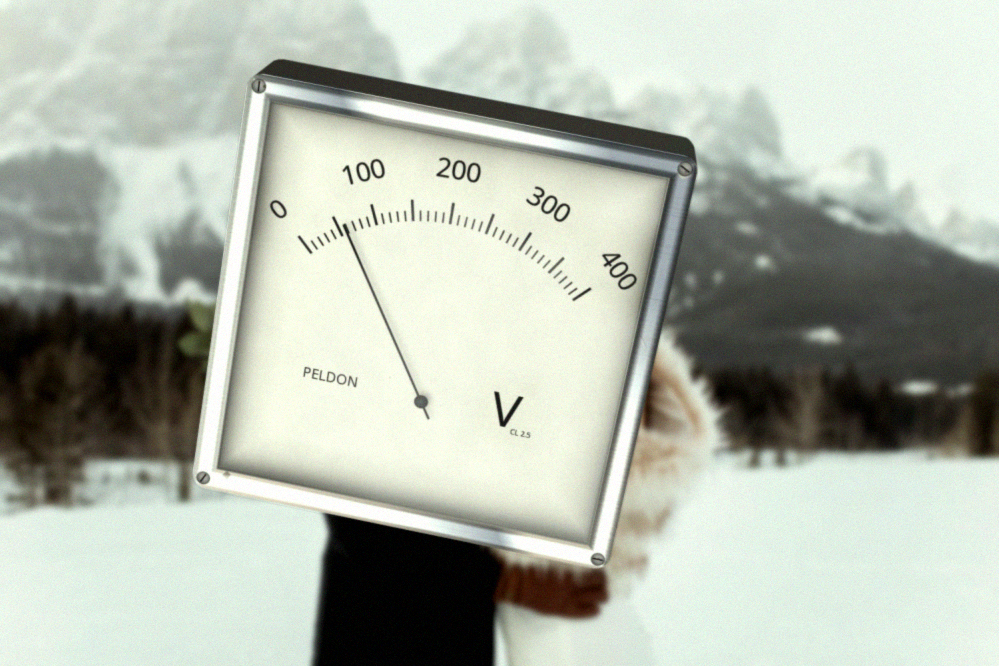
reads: 60
